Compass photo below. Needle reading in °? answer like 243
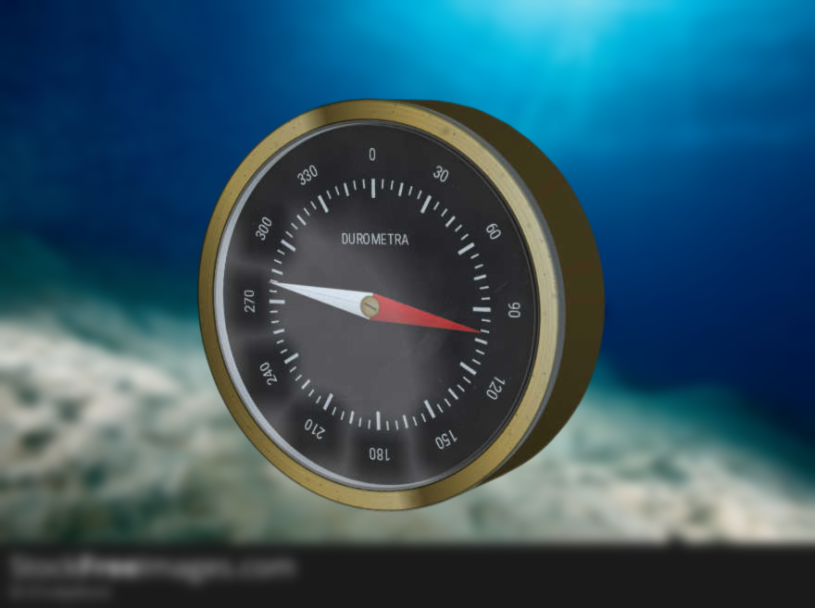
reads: 100
